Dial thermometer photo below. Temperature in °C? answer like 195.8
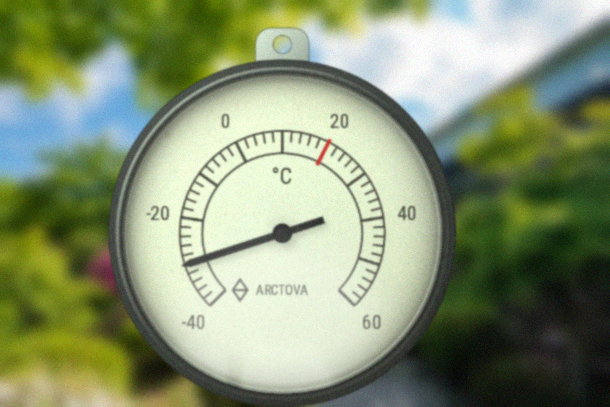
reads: -30
